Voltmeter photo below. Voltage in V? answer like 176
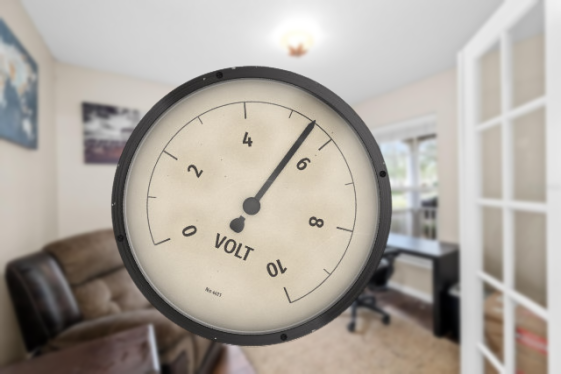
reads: 5.5
